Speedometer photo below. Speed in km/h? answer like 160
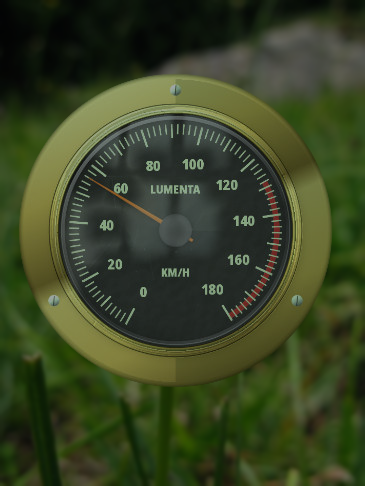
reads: 56
